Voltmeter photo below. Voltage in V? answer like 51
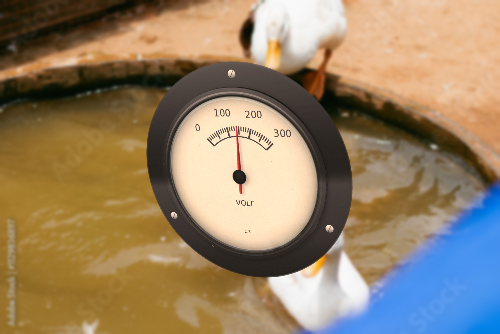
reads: 150
